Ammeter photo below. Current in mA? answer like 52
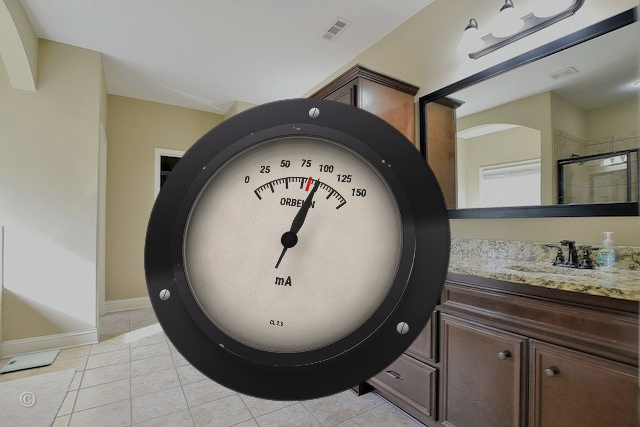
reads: 100
